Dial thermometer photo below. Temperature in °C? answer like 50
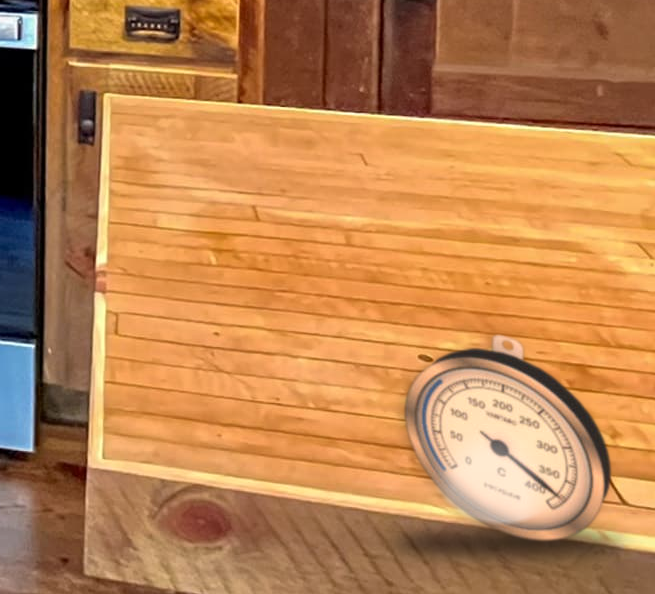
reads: 375
